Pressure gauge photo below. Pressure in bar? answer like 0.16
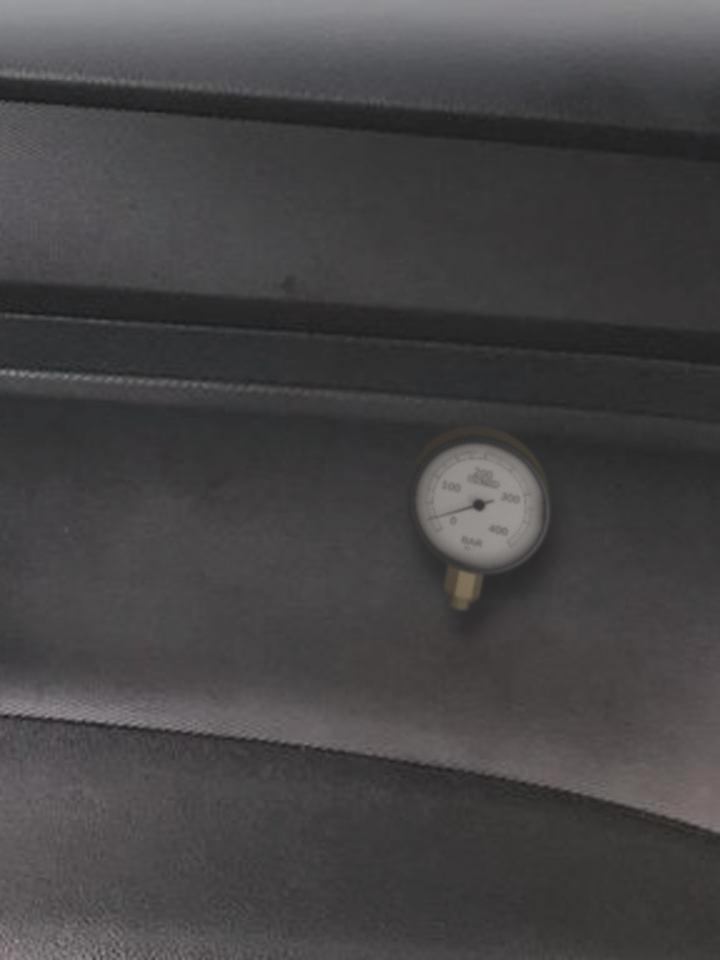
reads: 25
